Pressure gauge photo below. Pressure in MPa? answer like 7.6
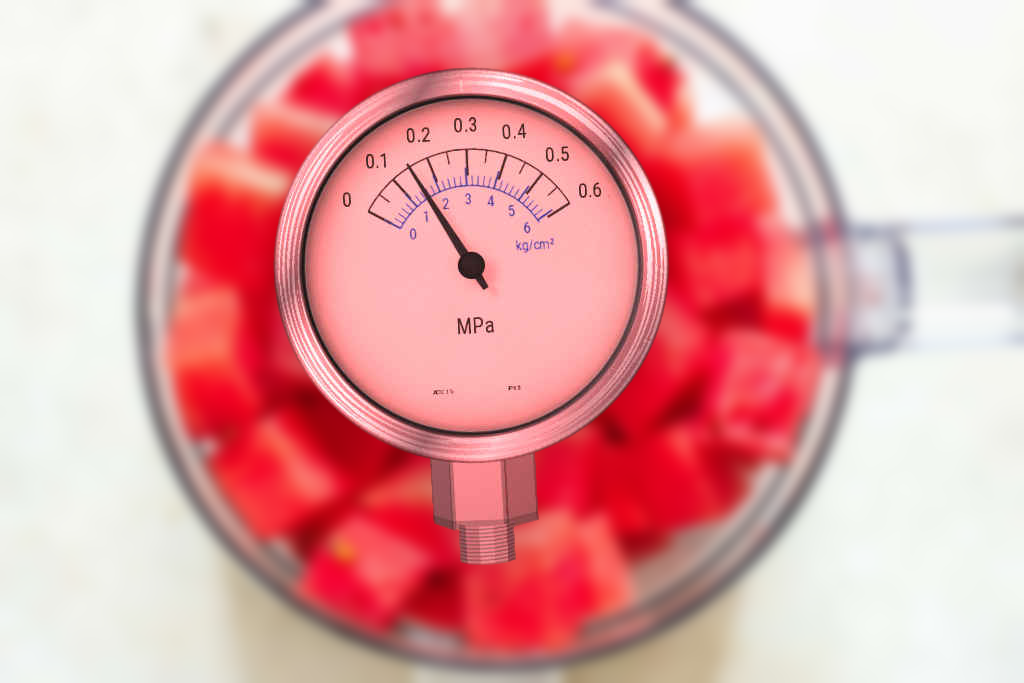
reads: 0.15
